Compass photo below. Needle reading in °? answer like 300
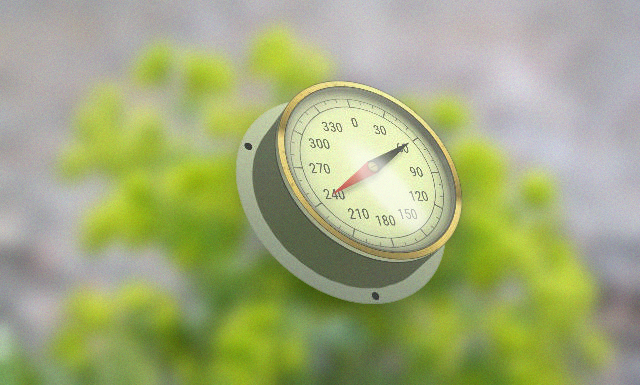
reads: 240
